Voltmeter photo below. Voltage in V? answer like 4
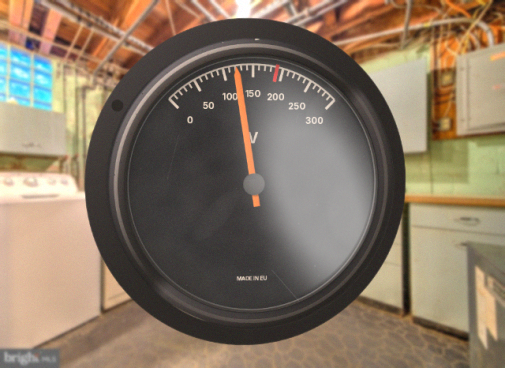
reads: 120
